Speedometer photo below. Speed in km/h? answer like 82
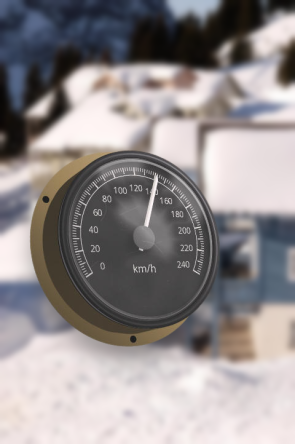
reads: 140
